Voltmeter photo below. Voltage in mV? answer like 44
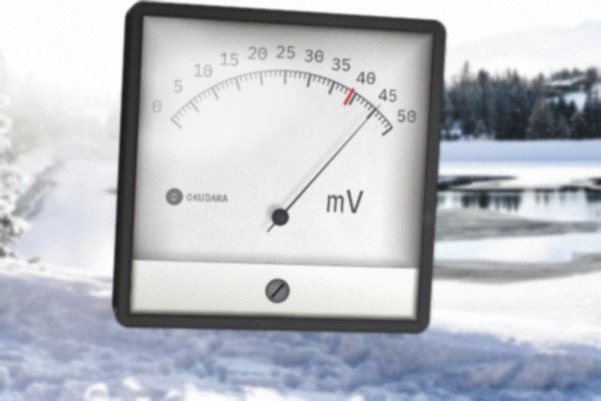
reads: 45
